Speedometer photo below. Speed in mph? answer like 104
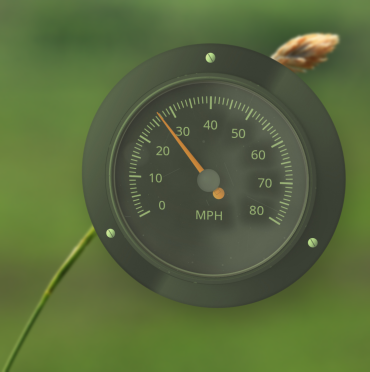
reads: 27
